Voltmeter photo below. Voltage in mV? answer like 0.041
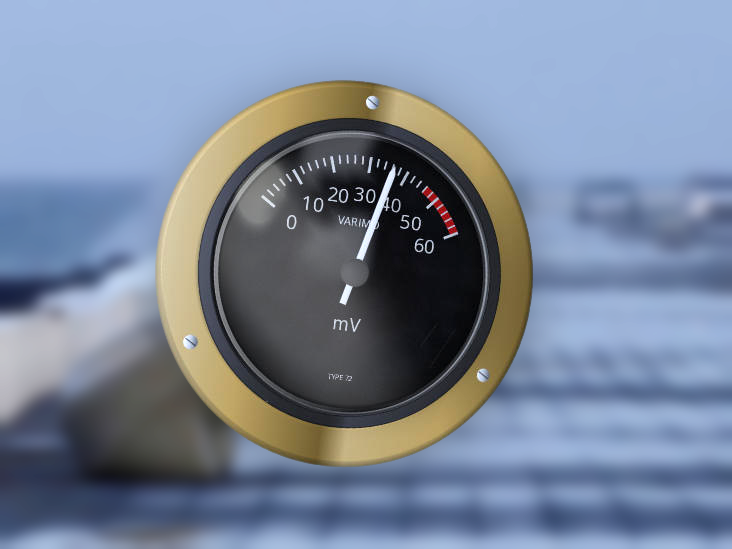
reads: 36
